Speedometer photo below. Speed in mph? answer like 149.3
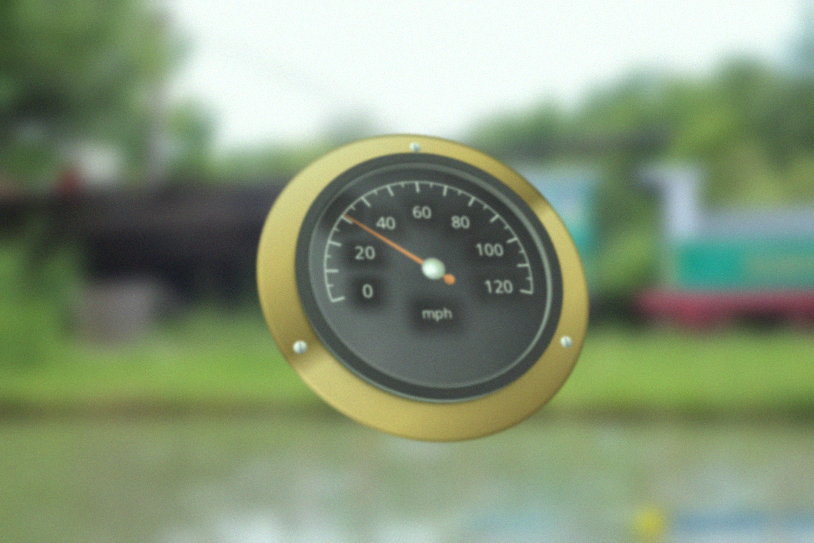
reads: 30
